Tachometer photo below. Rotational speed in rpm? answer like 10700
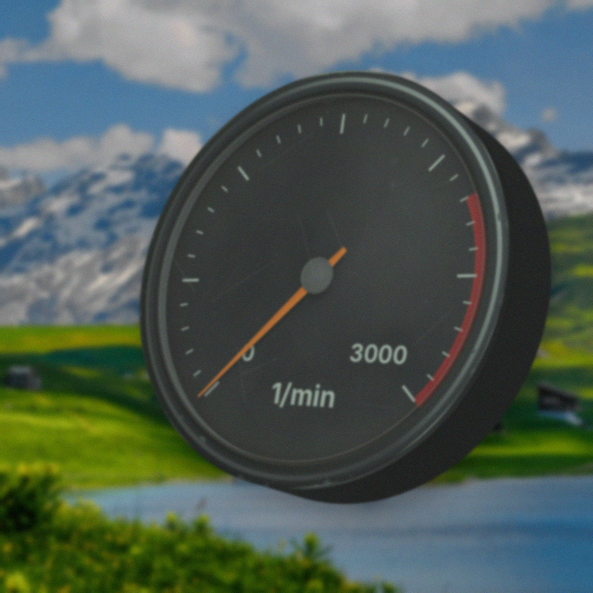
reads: 0
